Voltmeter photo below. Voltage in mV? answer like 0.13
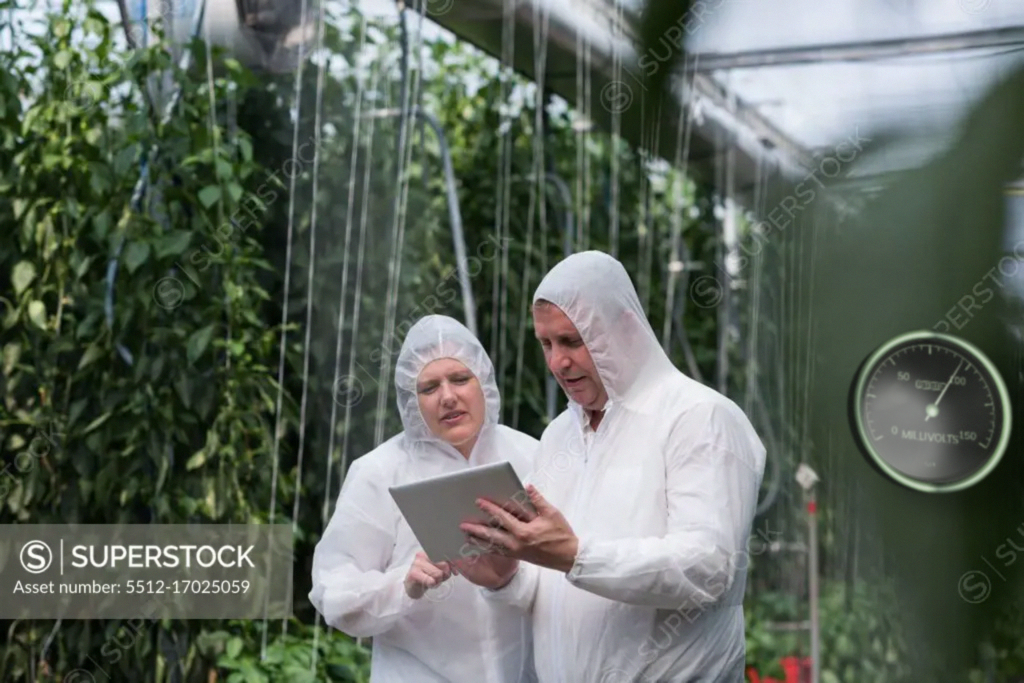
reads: 95
